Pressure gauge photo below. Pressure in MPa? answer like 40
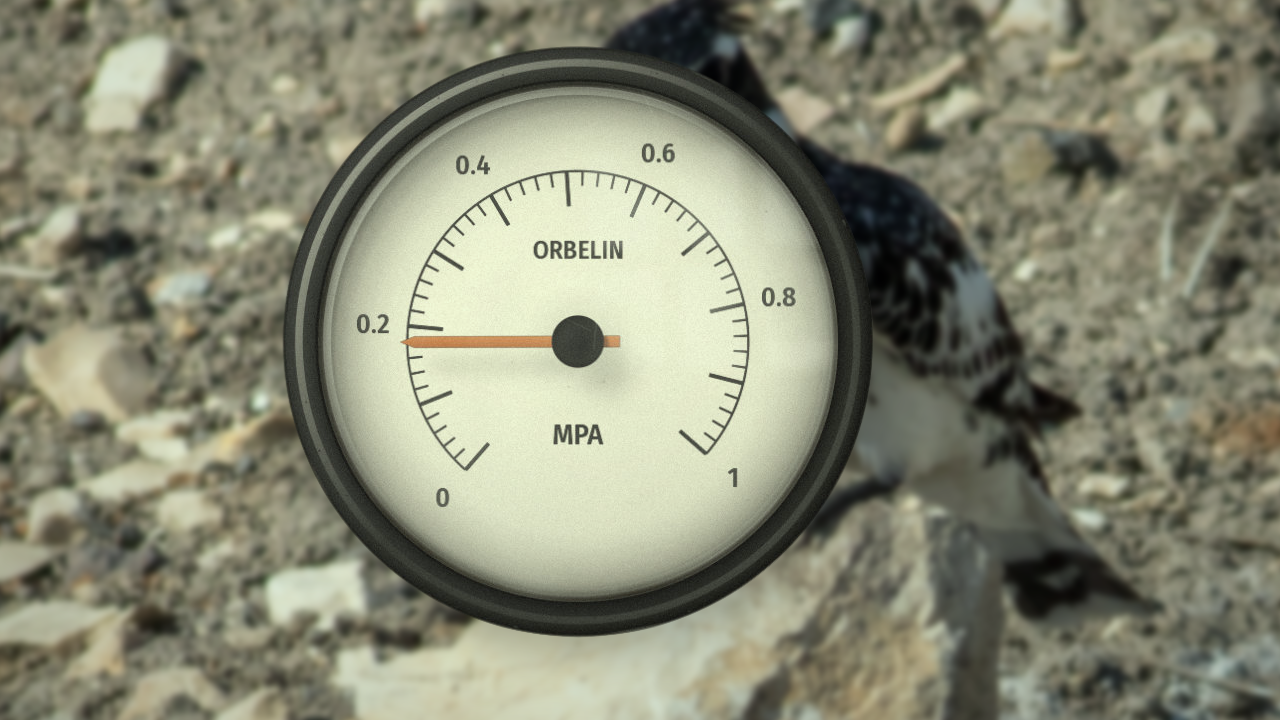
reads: 0.18
